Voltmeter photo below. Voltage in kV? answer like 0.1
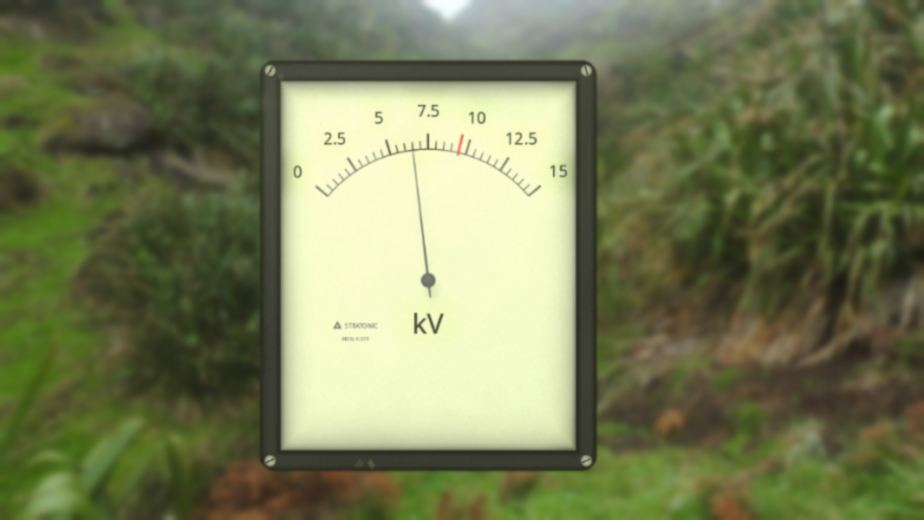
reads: 6.5
